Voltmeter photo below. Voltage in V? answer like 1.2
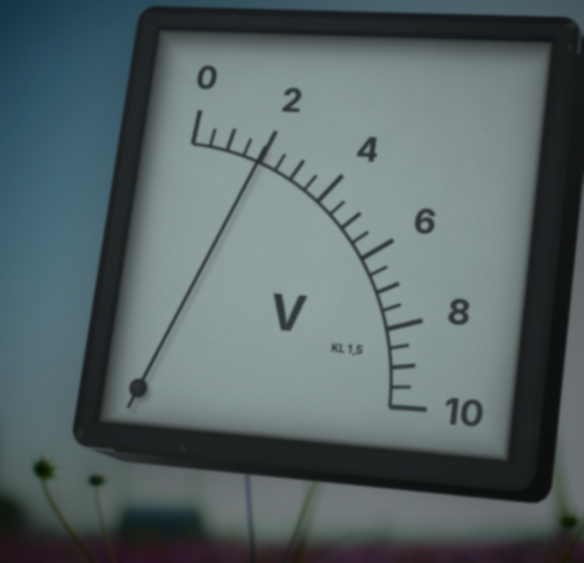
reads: 2
